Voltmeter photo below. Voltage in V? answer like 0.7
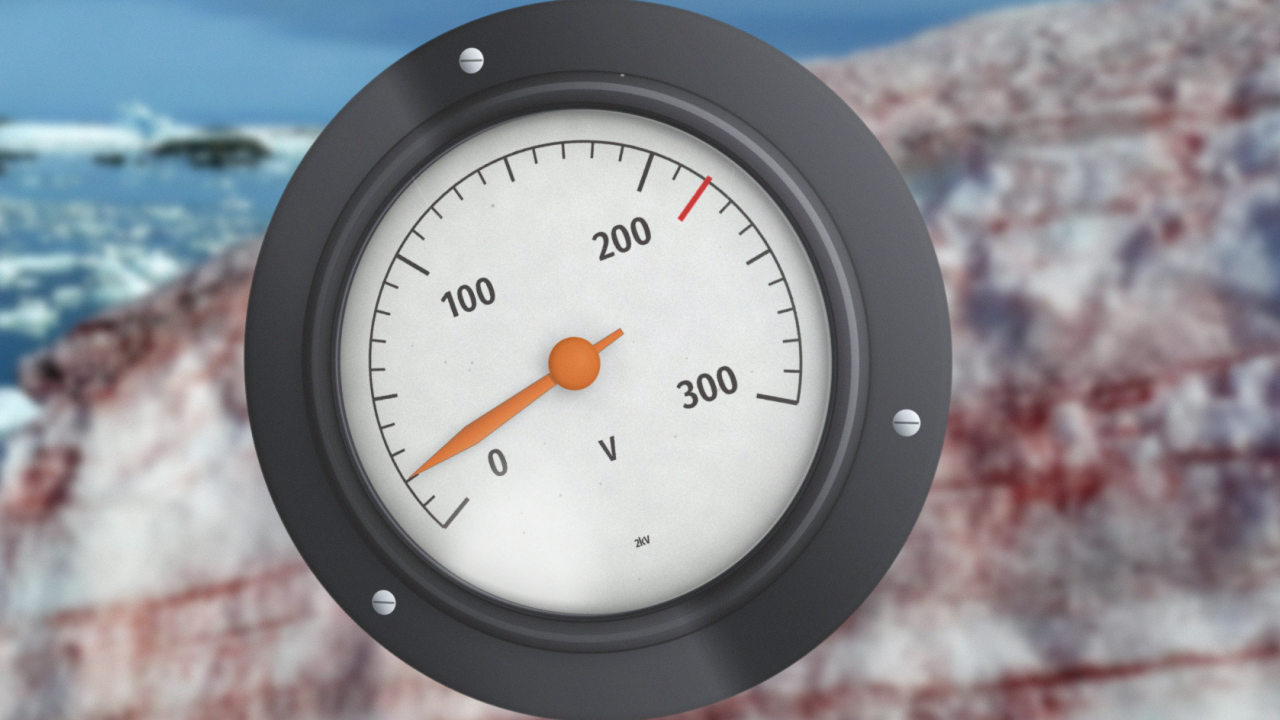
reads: 20
